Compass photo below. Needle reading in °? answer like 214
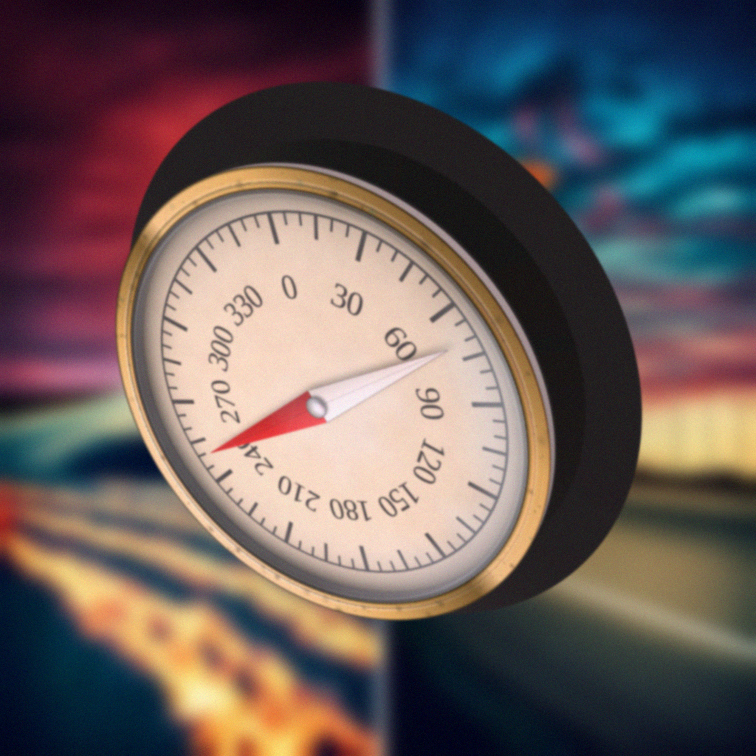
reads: 250
